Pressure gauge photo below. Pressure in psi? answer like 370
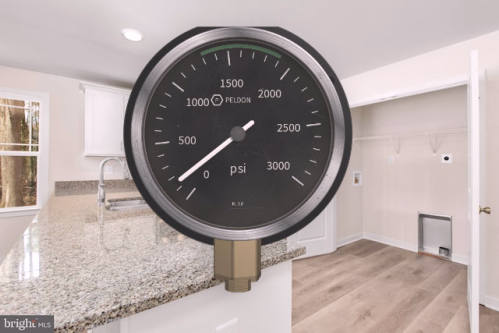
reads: 150
